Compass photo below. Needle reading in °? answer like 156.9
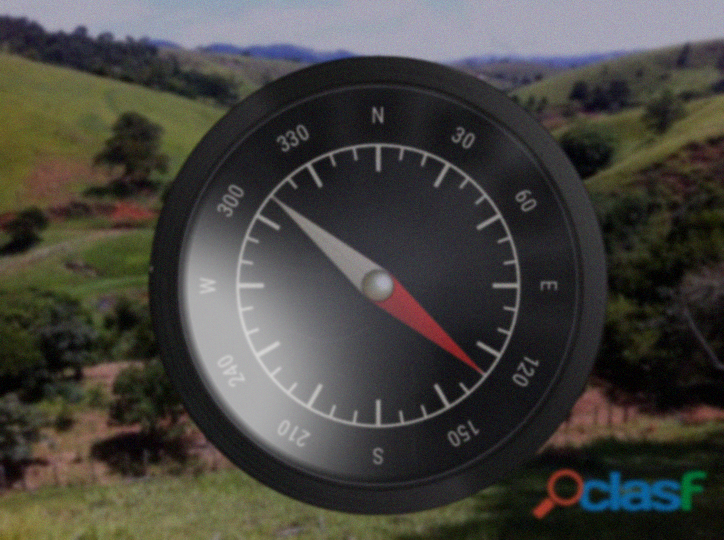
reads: 130
